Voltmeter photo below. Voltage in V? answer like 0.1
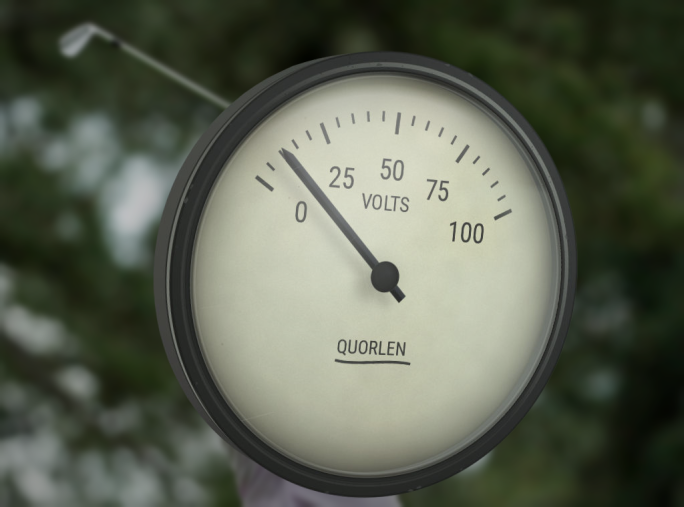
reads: 10
